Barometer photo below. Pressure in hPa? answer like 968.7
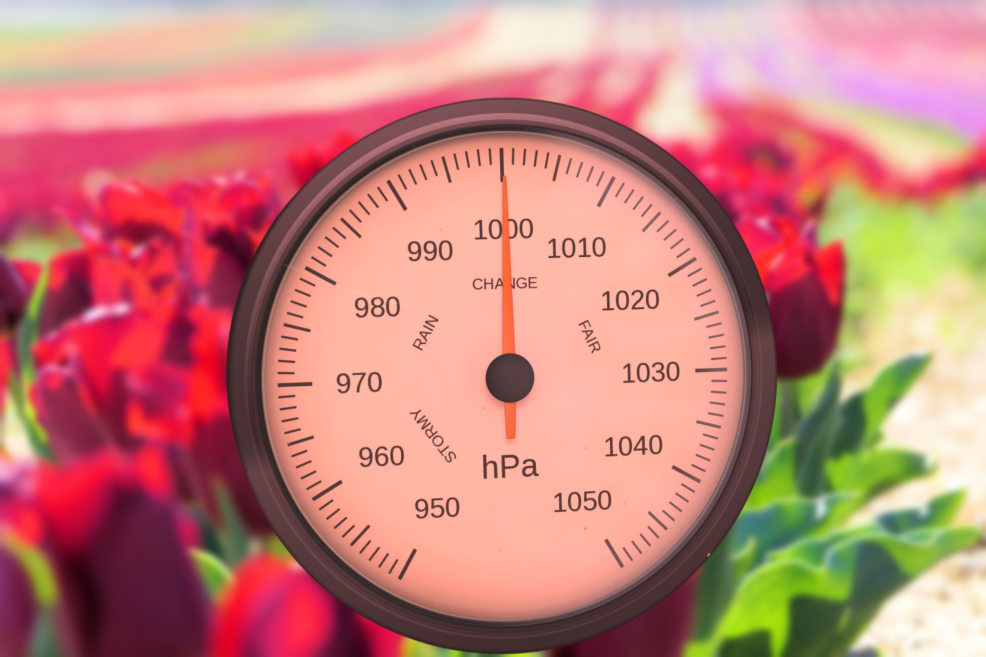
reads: 1000
